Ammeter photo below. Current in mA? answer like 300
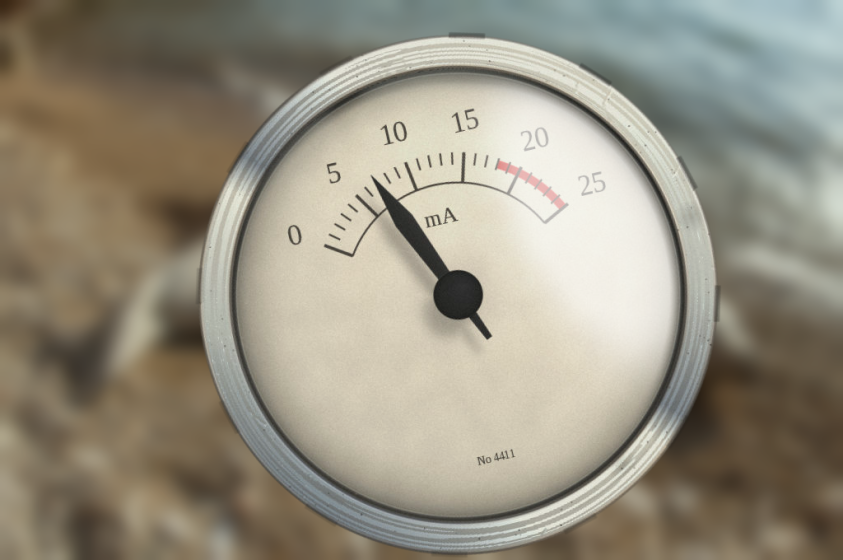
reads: 7
